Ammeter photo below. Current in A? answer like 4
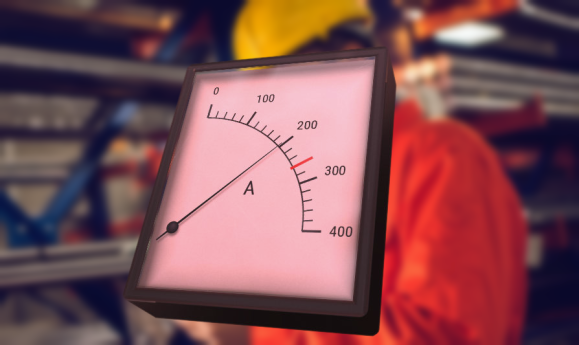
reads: 200
